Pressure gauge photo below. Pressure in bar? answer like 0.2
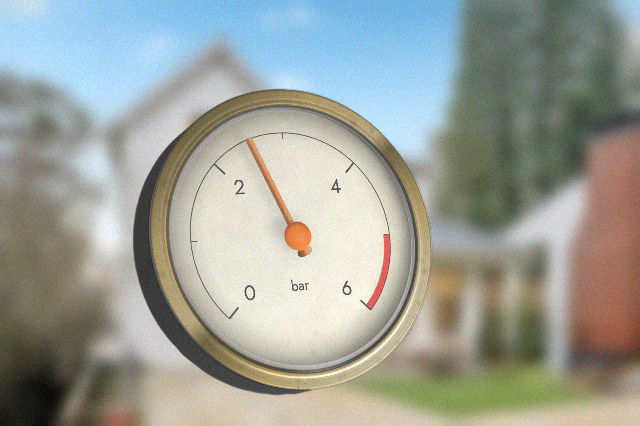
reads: 2.5
